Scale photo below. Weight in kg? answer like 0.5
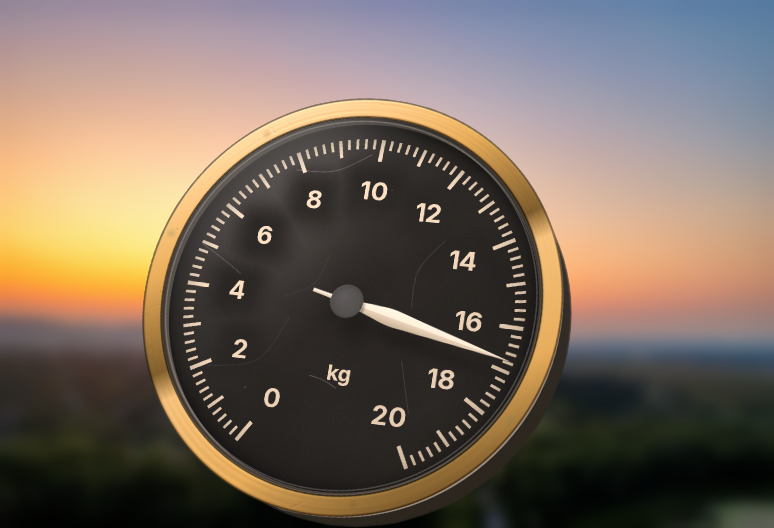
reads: 16.8
